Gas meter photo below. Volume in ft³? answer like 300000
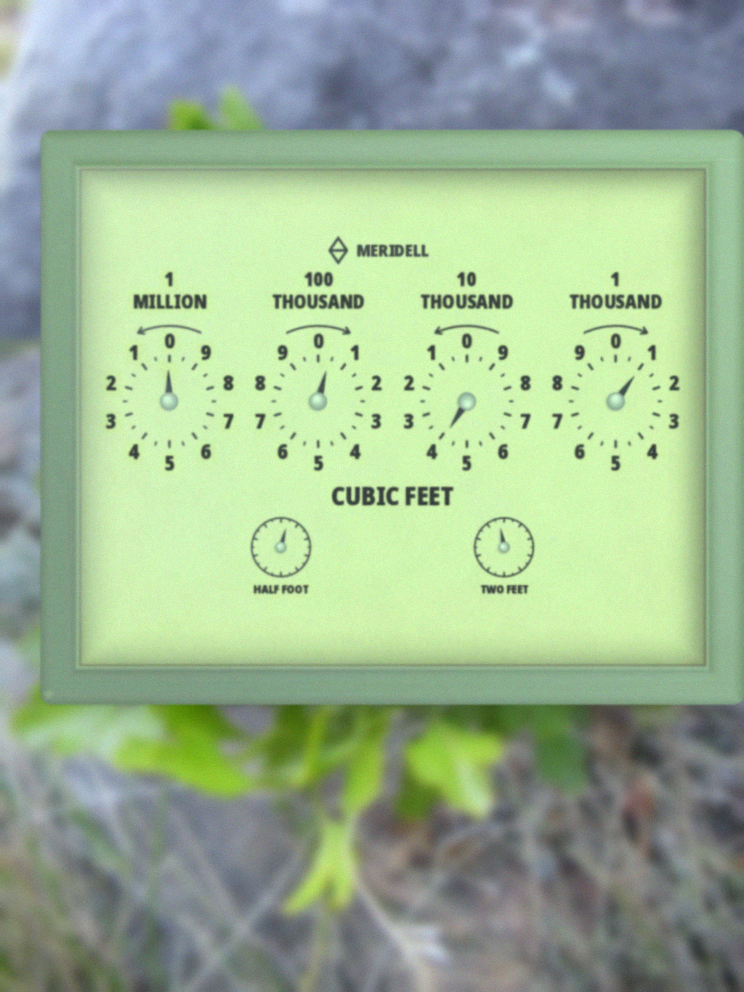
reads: 4100
